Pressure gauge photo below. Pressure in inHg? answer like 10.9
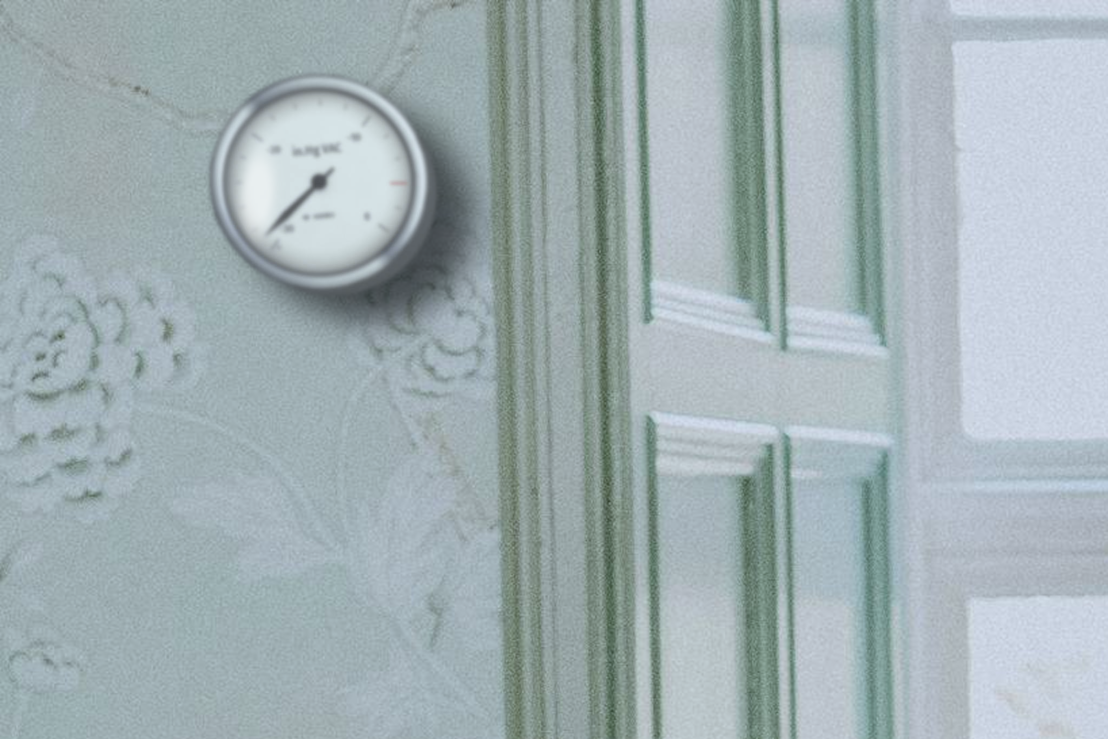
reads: -29
